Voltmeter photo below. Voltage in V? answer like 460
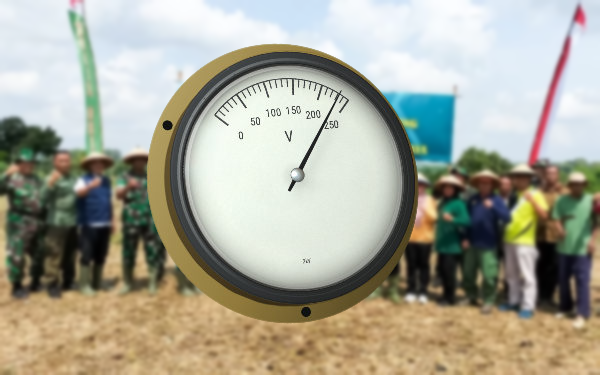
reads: 230
